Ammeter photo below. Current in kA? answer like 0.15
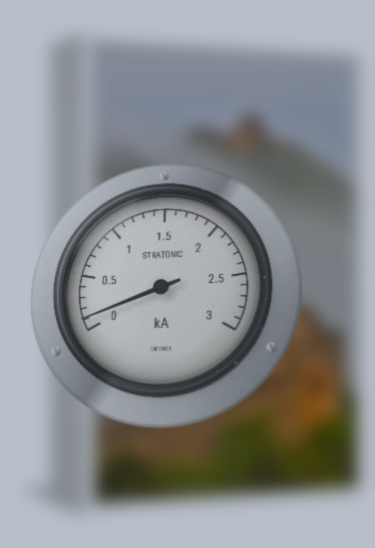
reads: 0.1
